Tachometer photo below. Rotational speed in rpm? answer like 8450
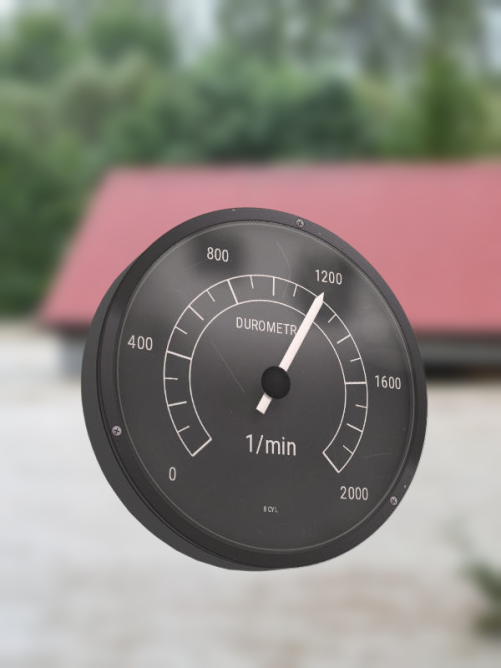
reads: 1200
